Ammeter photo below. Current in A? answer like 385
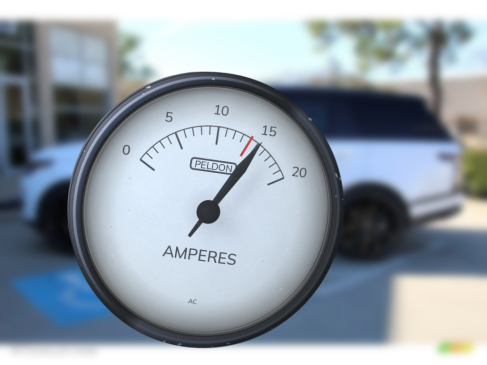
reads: 15
